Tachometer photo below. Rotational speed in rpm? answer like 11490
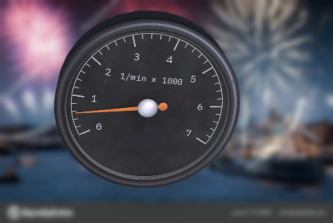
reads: 600
